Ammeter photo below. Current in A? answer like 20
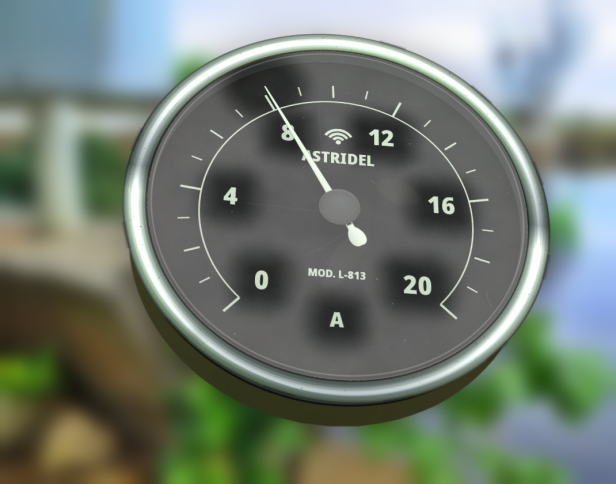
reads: 8
